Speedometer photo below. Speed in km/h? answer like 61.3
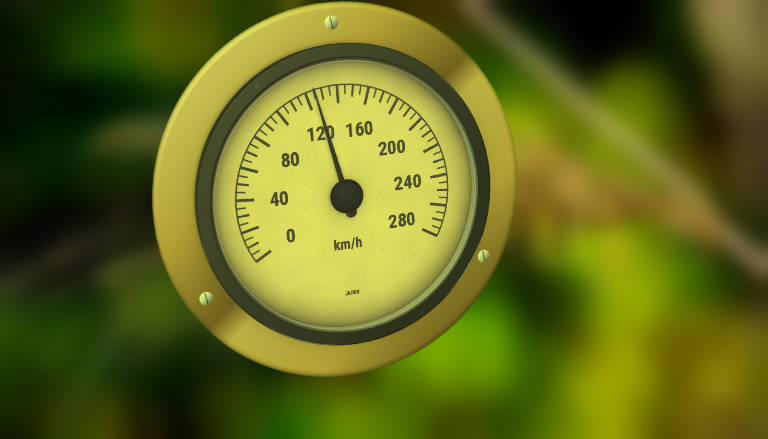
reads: 125
